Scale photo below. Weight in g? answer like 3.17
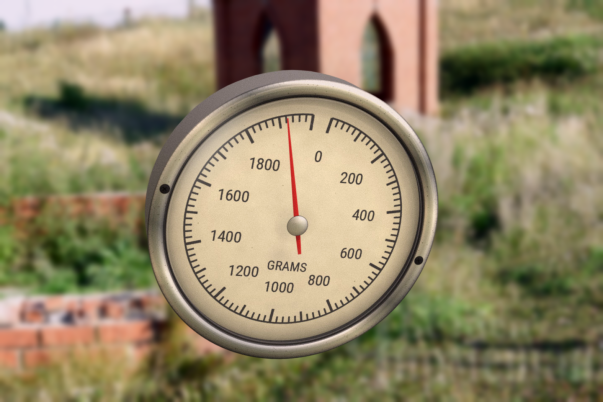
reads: 1920
